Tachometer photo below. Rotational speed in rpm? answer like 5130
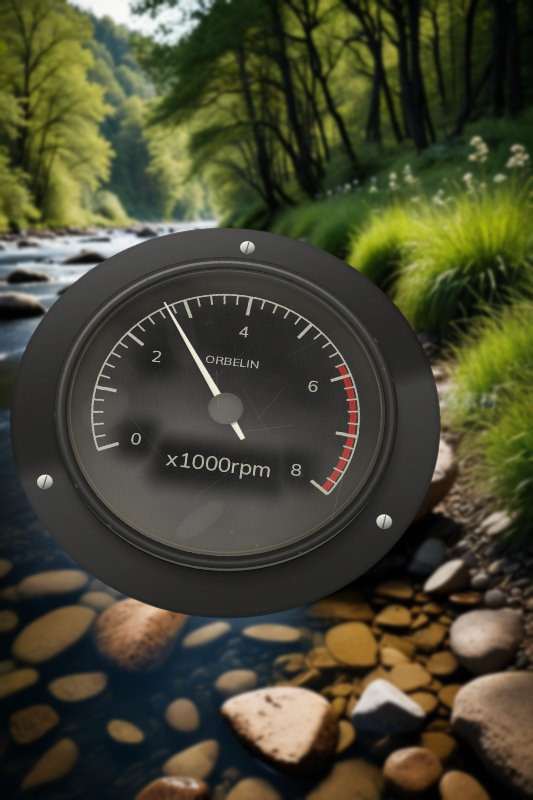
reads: 2700
